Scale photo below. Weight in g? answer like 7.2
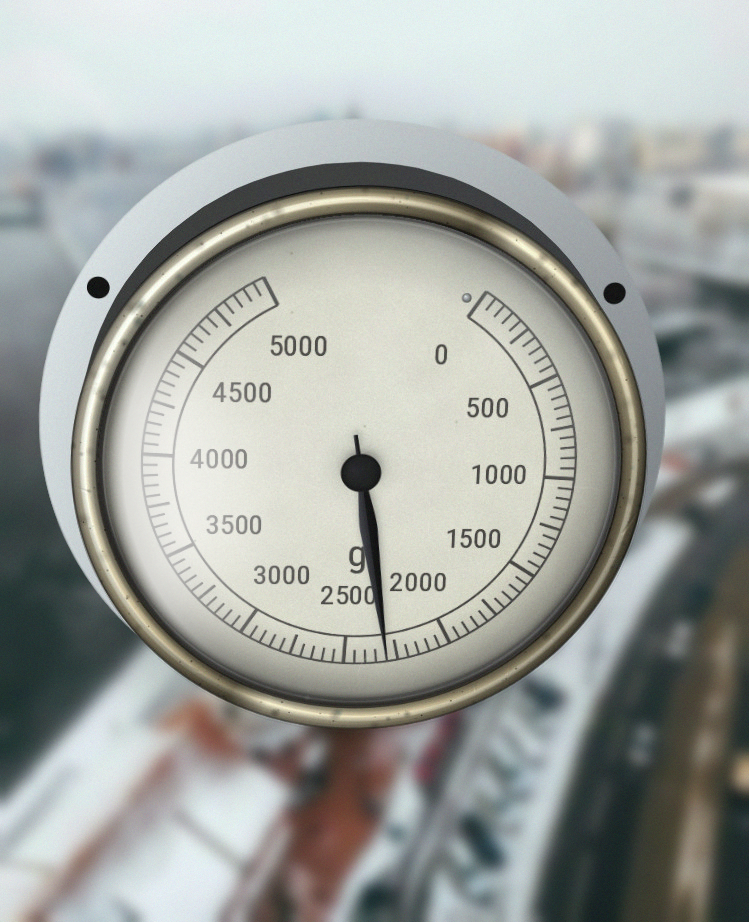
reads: 2300
